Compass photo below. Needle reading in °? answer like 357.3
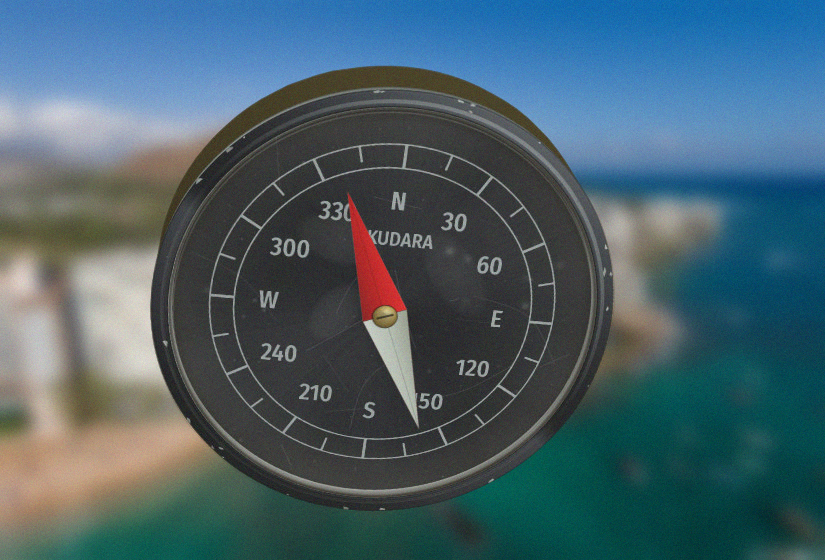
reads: 337.5
